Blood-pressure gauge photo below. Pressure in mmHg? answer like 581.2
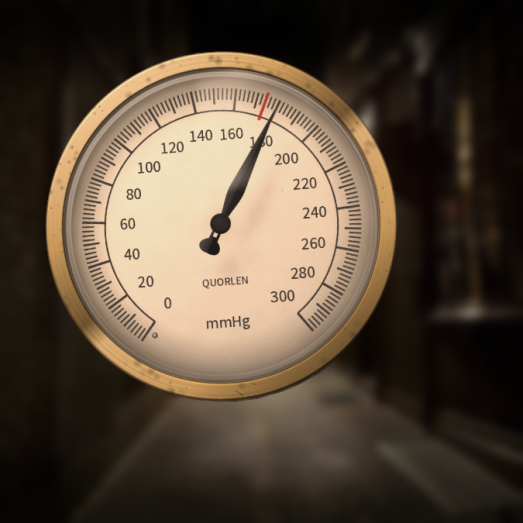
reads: 180
